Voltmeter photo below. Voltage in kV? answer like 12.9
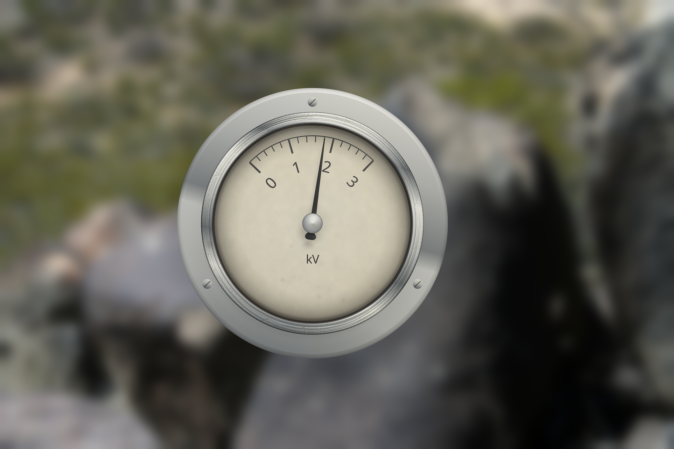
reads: 1.8
